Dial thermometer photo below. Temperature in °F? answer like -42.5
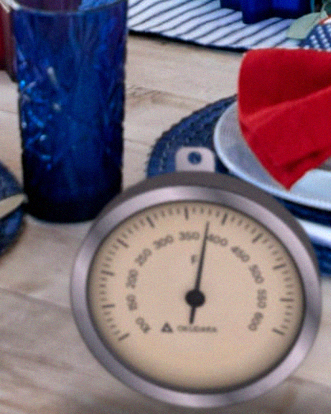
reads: 380
